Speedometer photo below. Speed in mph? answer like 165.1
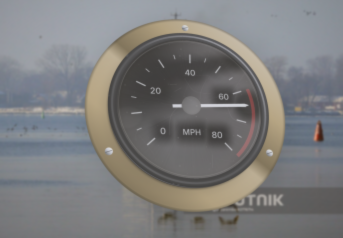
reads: 65
